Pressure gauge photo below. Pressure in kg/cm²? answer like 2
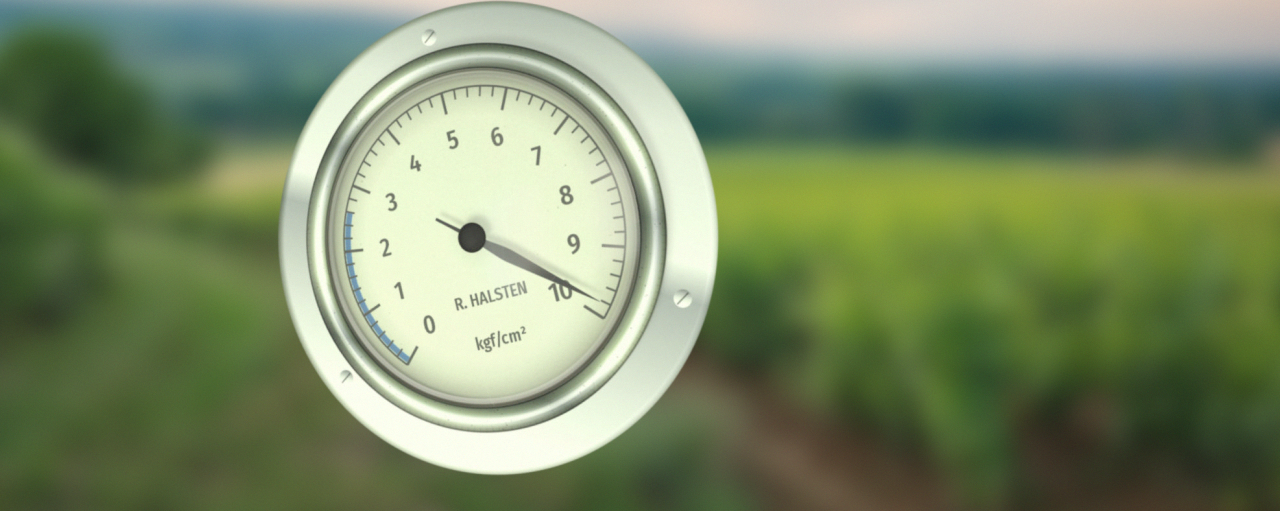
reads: 9.8
